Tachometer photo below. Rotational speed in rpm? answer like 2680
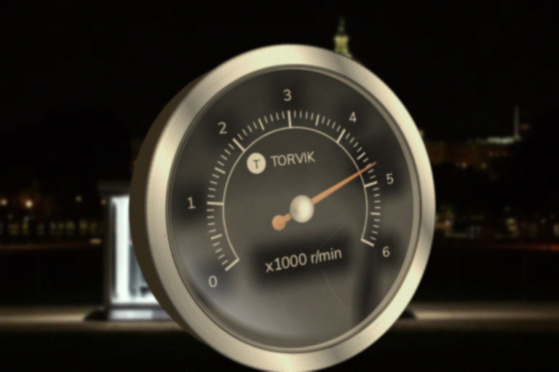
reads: 4700
